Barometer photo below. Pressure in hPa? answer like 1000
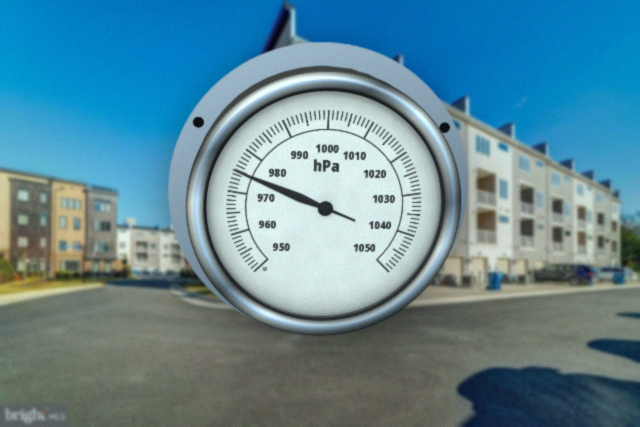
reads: 975
